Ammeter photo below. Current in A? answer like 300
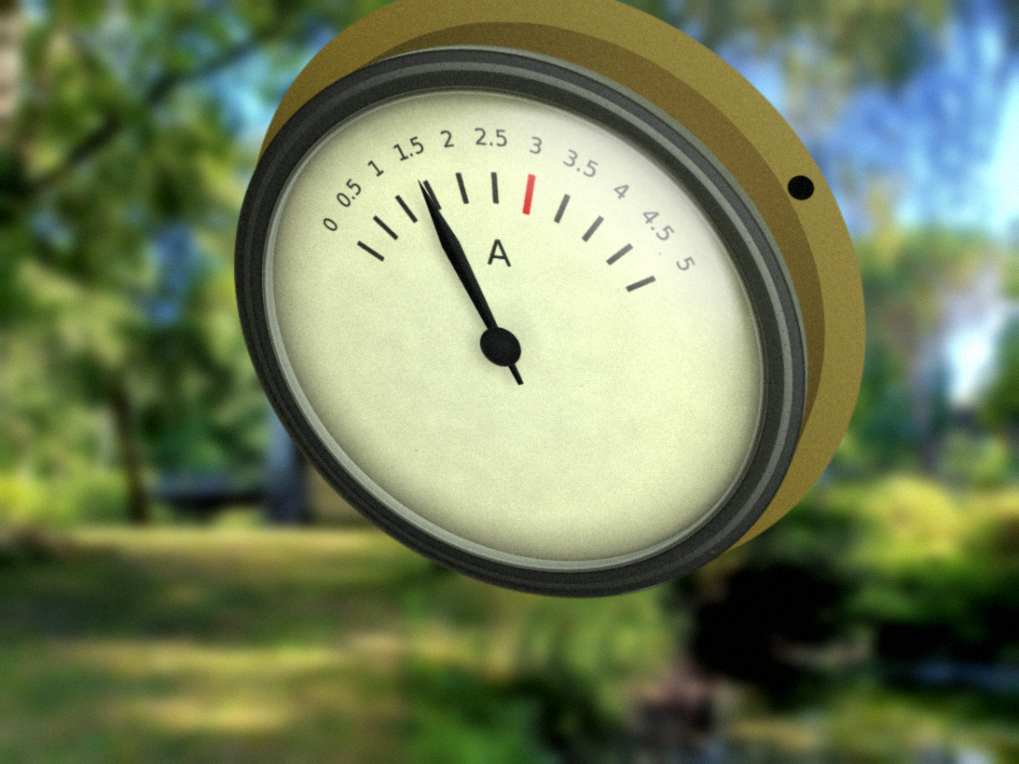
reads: 1.5
